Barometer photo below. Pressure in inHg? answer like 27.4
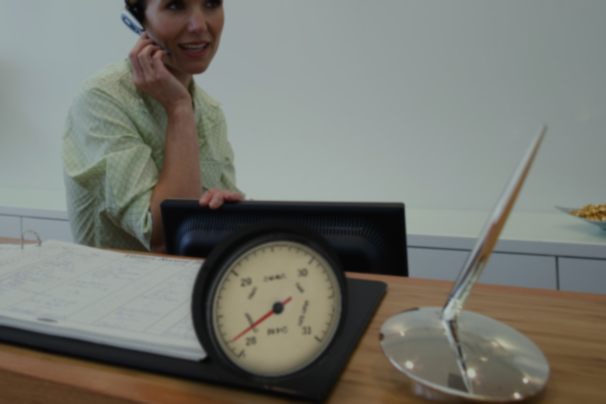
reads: 28.2
